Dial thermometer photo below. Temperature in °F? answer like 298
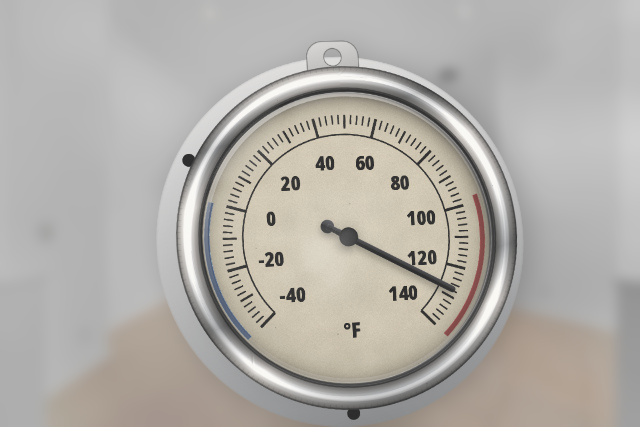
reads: 128
